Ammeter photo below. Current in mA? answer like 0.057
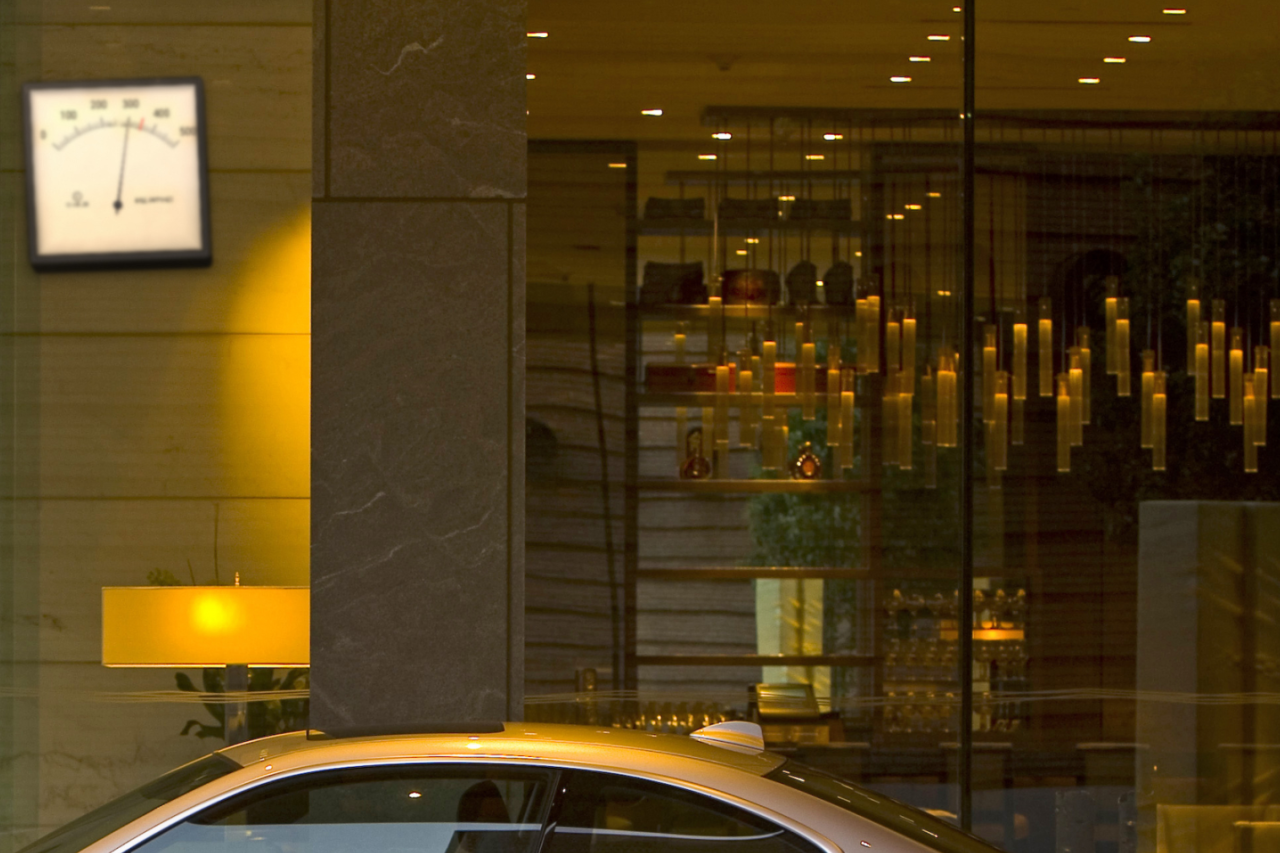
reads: 300
